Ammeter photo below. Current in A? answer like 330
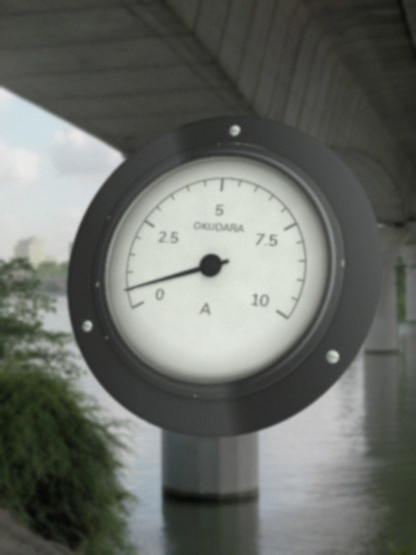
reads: 0.5
